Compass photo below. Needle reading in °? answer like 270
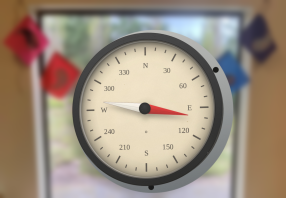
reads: 100
